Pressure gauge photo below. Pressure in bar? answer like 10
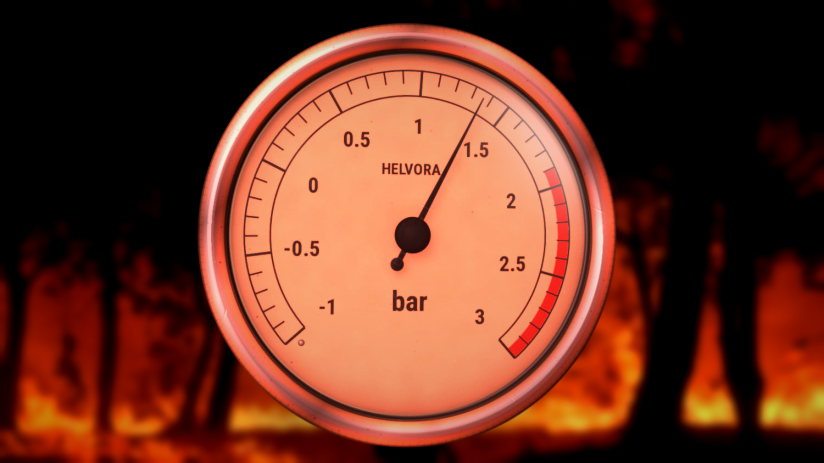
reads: 1.35
